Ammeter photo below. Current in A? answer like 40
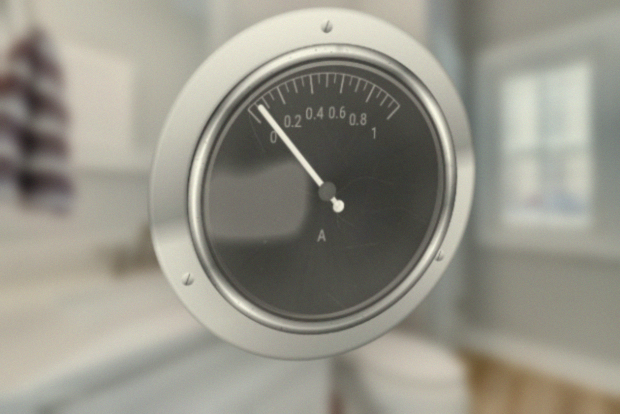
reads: 0.05
